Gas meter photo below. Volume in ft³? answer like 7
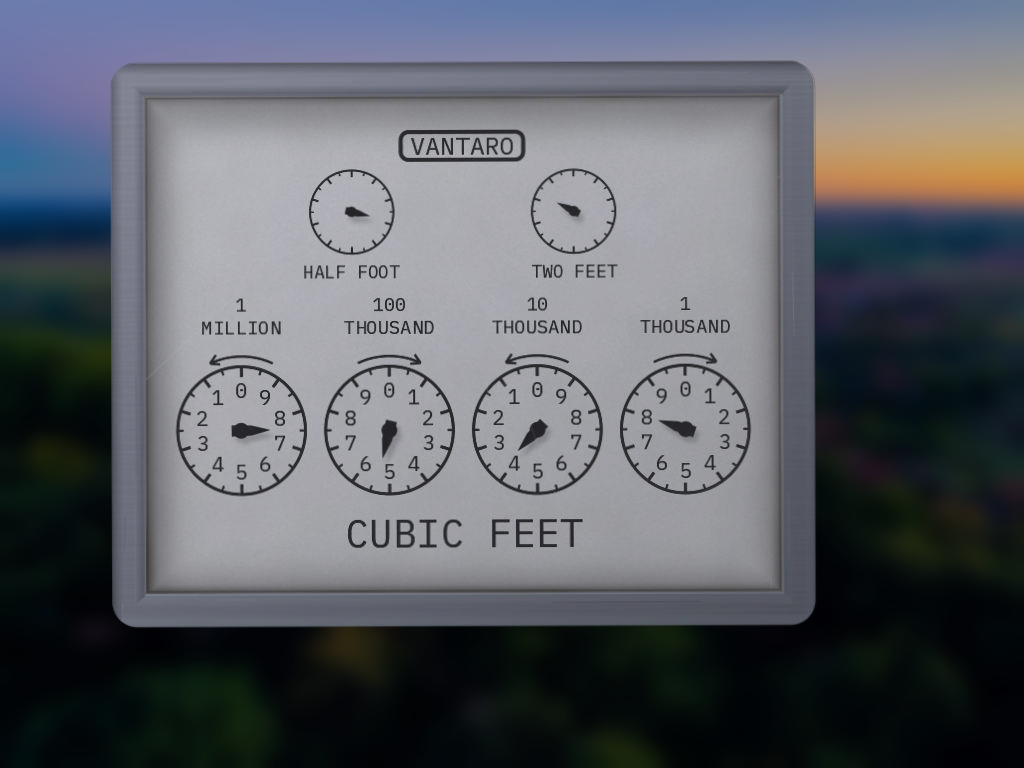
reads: 753800
